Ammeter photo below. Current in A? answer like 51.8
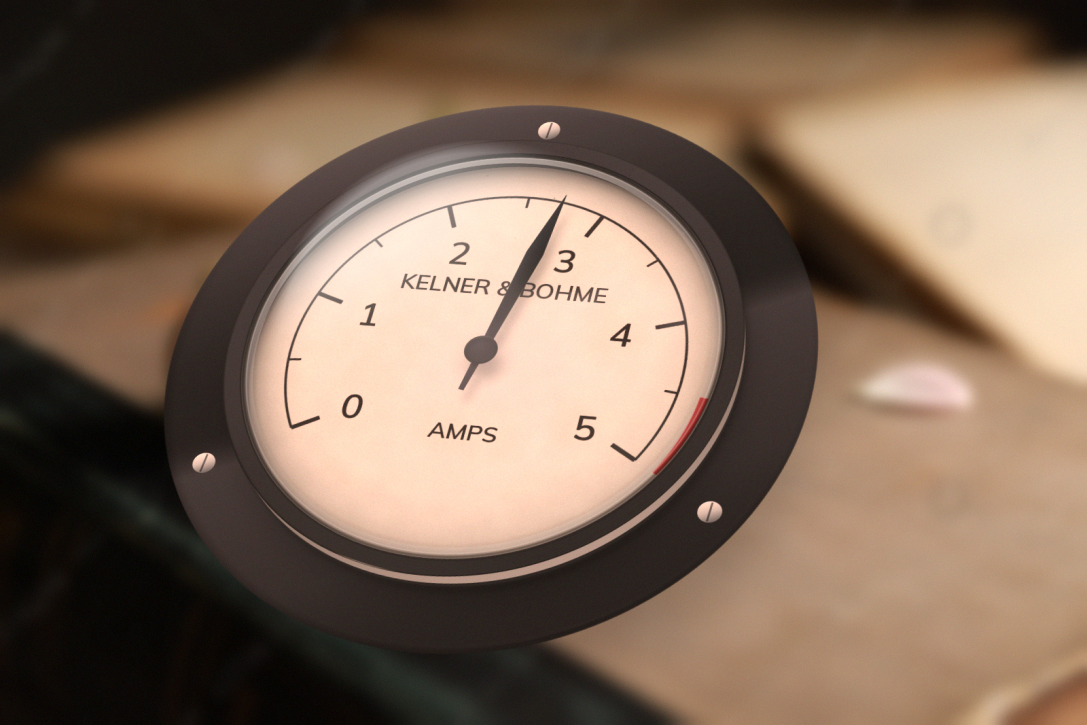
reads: 2.75
